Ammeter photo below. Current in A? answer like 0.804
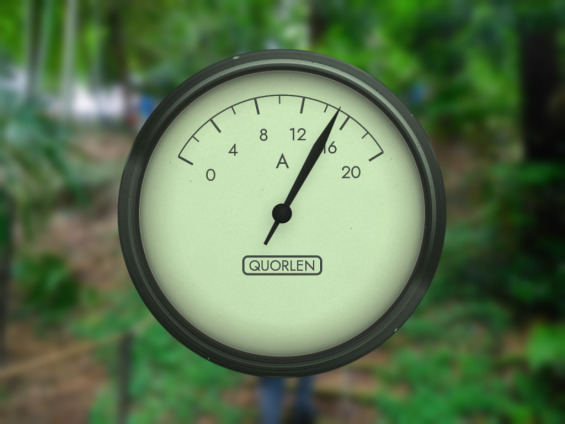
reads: 15
